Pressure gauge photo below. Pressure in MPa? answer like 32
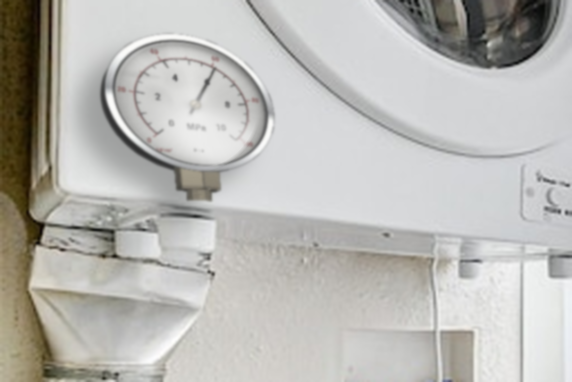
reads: 6
